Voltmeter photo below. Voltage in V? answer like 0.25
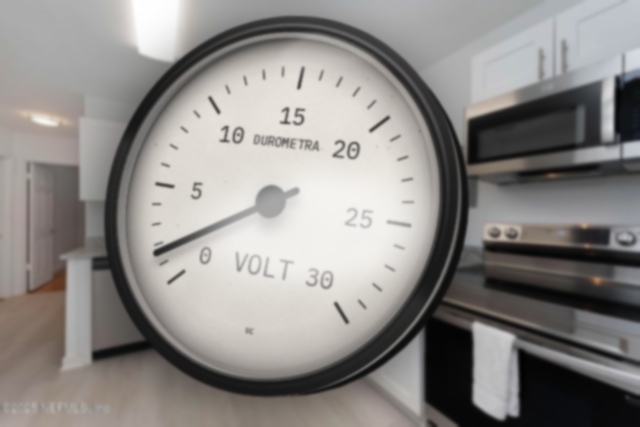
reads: 1.5
